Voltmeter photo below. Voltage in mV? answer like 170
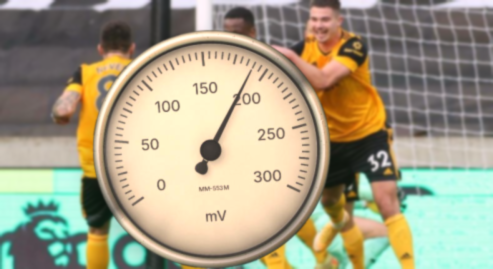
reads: 190
